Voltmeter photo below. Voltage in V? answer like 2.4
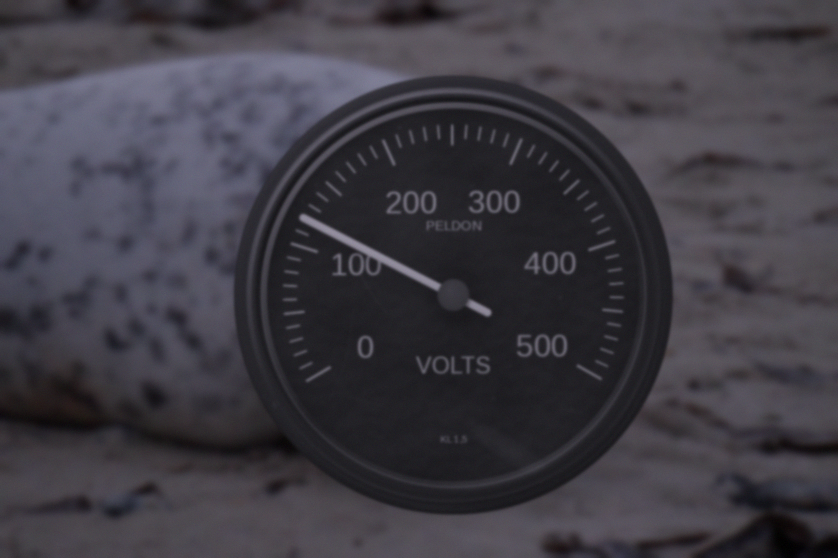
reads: 120
